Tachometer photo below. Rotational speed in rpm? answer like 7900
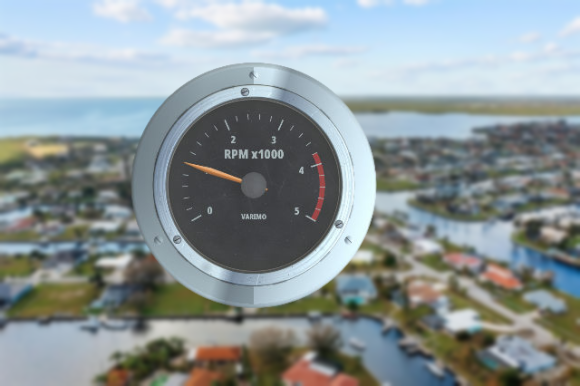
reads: 1000
